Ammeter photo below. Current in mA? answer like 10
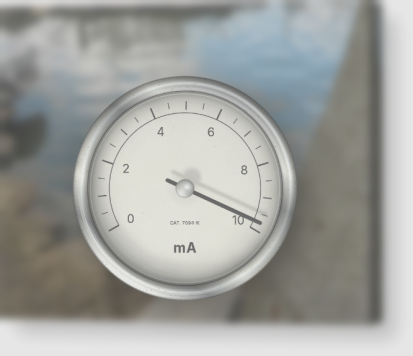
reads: 9.75
